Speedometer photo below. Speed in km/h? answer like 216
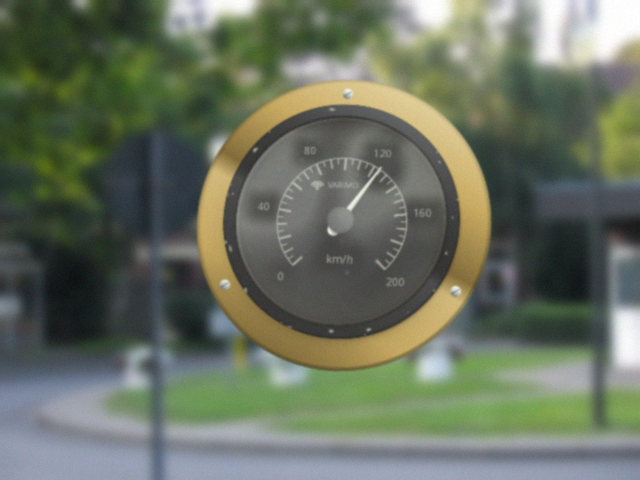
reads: 125
